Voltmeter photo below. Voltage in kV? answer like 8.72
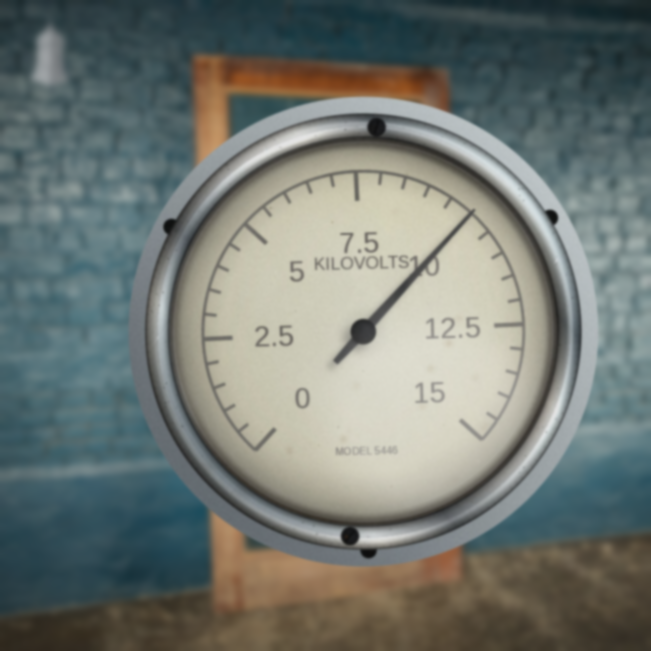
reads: 10
